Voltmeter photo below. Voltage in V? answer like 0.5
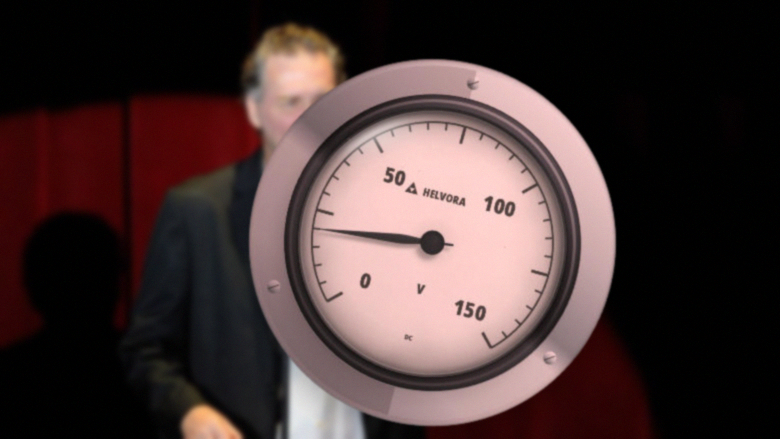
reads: 20
